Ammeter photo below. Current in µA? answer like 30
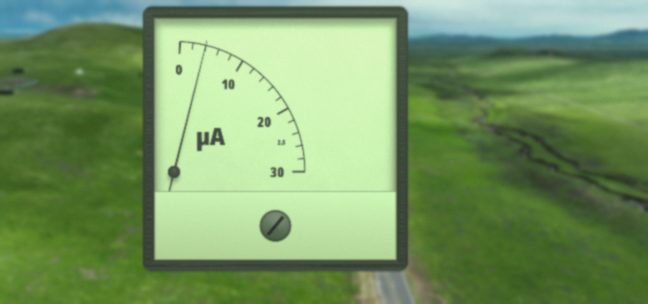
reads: 4
